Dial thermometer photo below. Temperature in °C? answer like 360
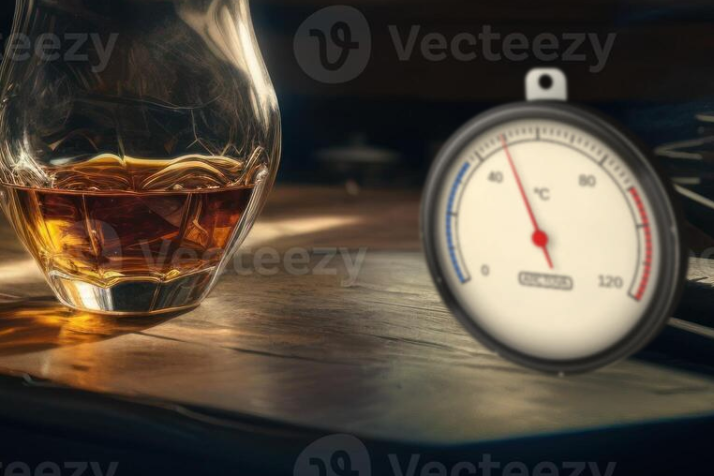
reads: 50
